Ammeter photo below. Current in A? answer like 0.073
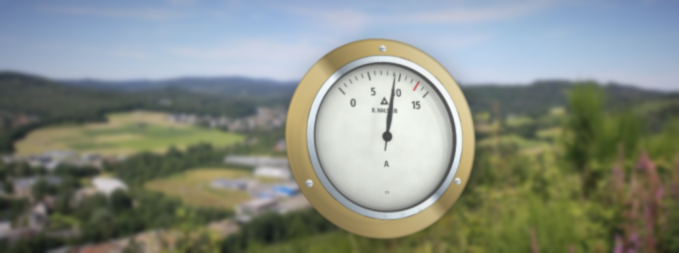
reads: 9
